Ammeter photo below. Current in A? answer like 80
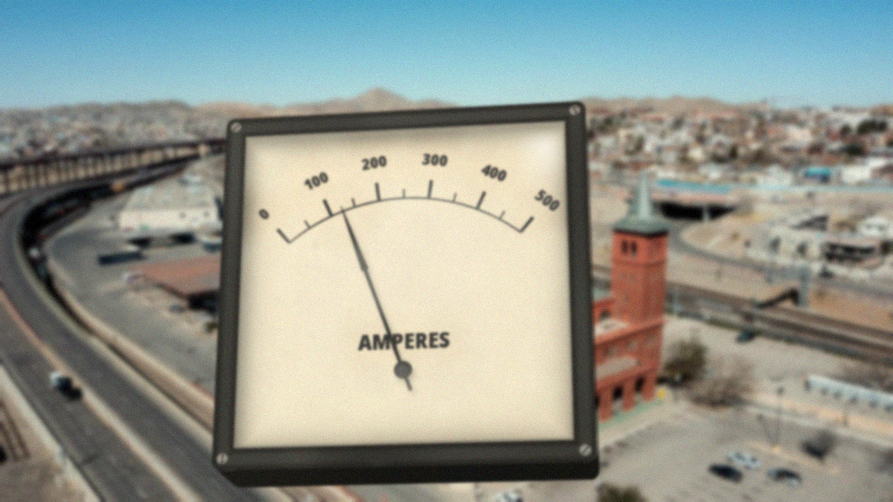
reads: 125
